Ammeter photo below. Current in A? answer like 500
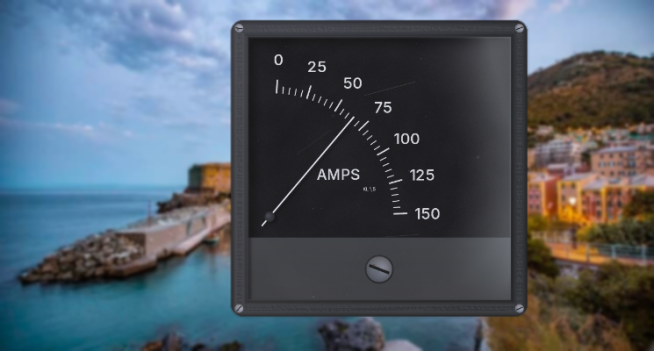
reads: 65
